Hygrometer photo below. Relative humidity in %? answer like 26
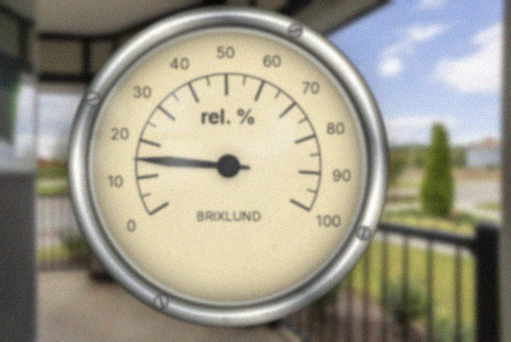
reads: 15
